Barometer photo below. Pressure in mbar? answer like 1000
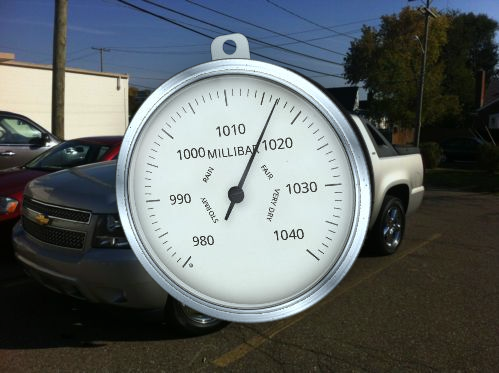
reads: 1017
